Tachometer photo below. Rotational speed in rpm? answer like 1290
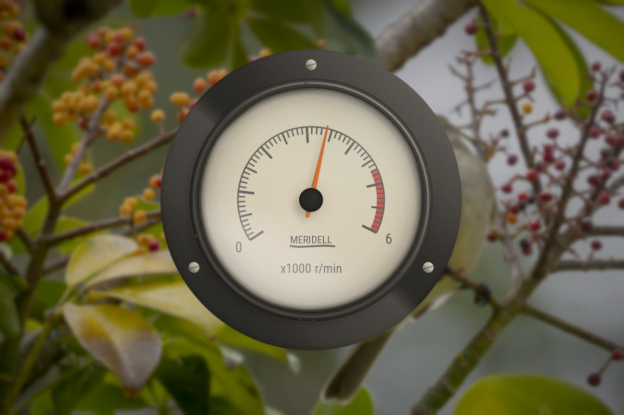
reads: 3400
